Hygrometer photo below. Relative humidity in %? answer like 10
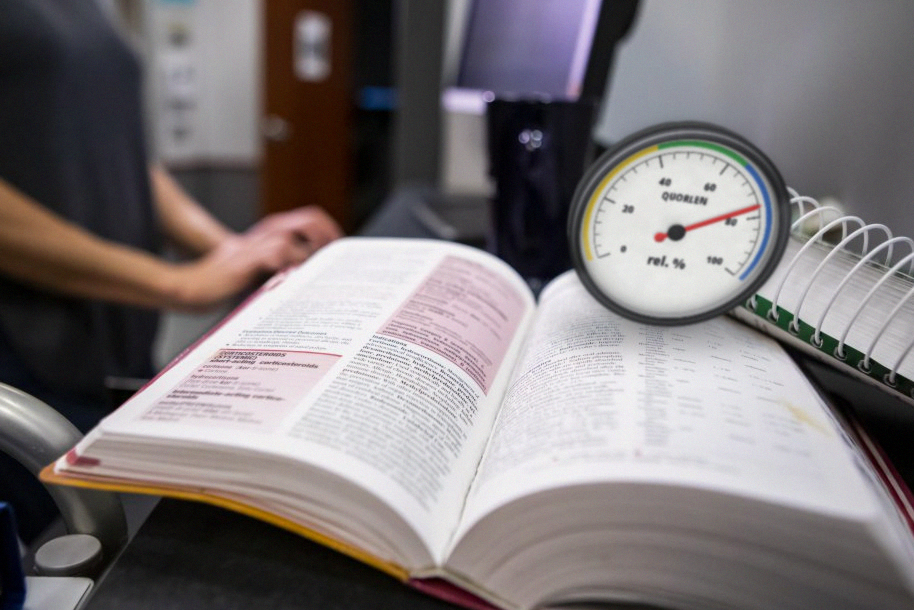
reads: 76
